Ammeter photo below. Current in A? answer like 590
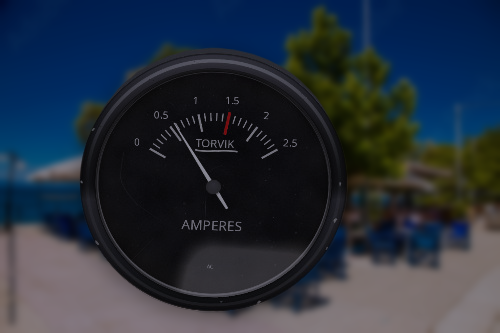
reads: 0.6
